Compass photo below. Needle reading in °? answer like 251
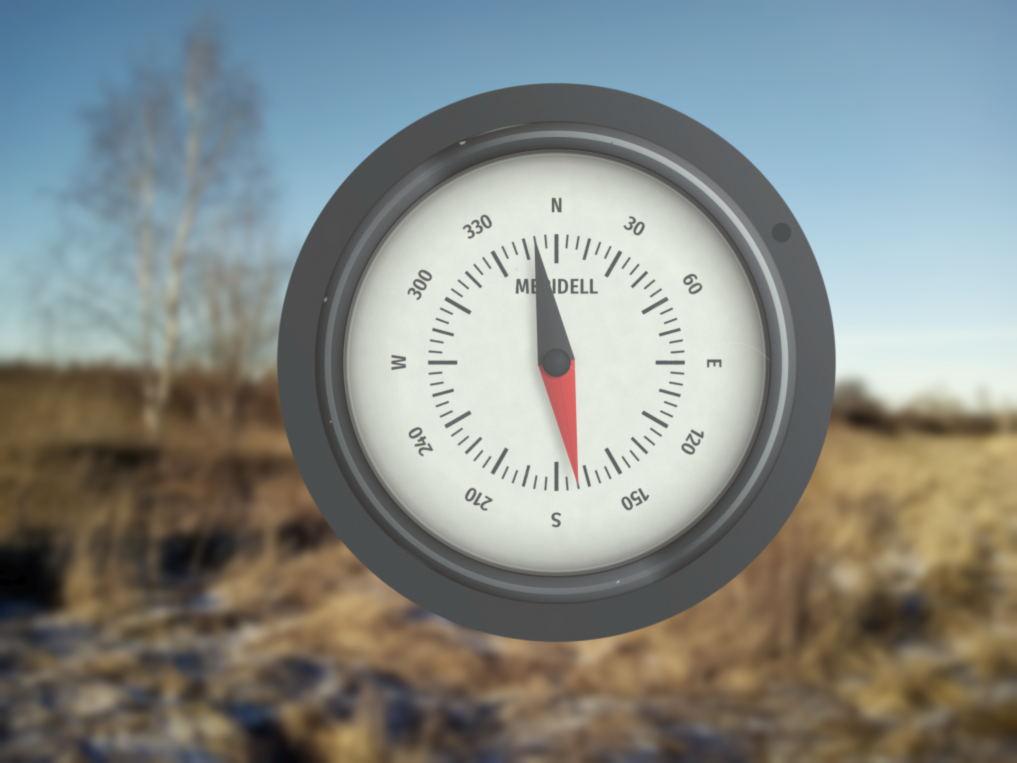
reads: 170
